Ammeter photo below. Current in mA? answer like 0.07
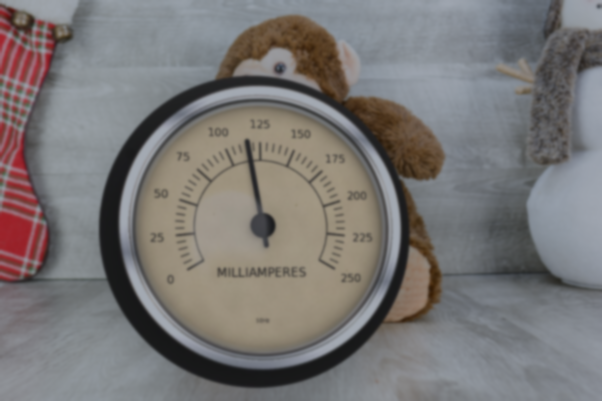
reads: 115
